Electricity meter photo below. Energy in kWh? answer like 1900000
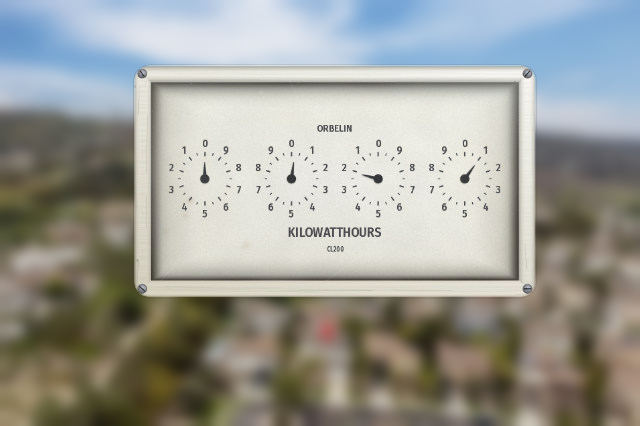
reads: 21
